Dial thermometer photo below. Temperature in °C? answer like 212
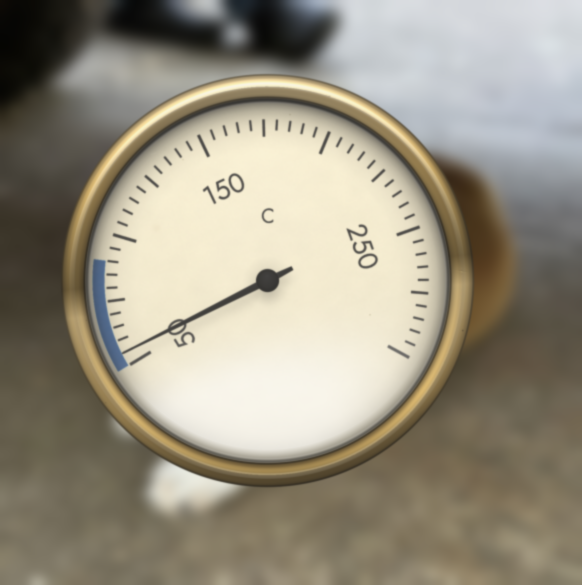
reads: 55
